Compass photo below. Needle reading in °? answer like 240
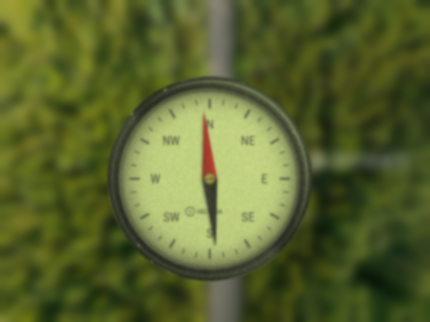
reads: 355
